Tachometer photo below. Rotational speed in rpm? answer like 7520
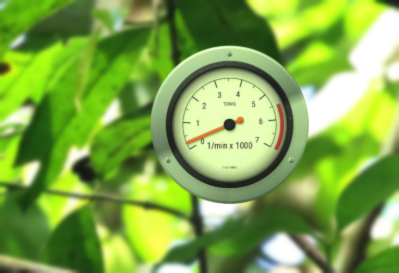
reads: 250
